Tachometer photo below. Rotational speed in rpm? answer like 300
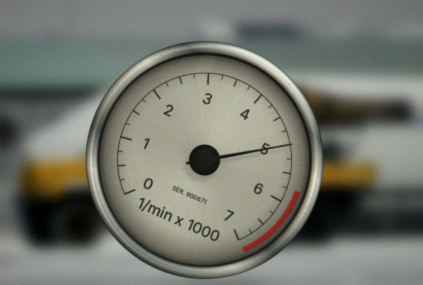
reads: 5000
